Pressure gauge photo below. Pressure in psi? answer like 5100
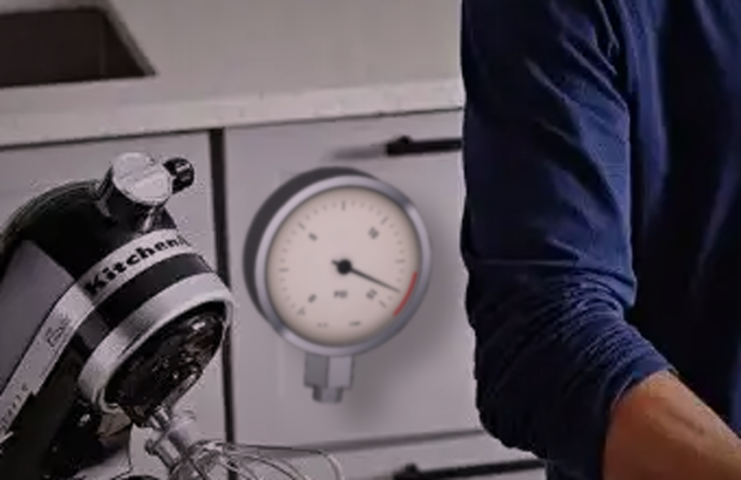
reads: 14
